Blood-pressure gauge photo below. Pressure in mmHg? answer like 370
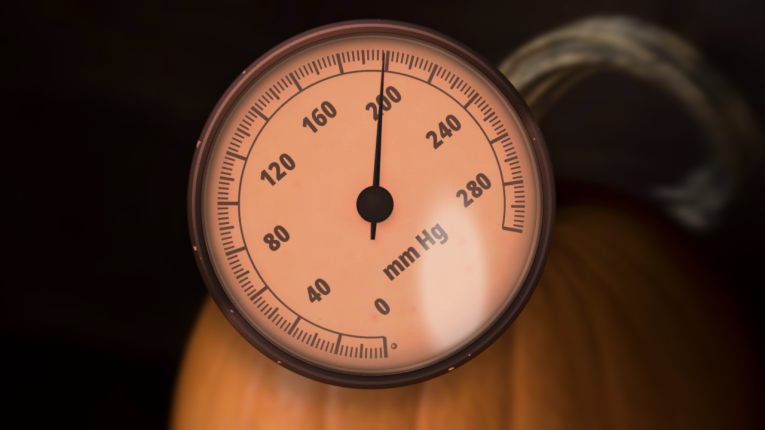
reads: 198
